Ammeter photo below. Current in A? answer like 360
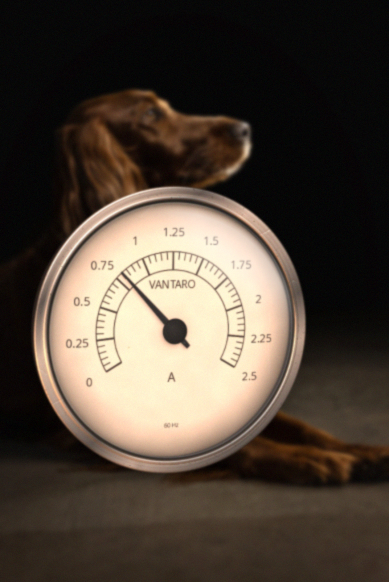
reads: 0.8
